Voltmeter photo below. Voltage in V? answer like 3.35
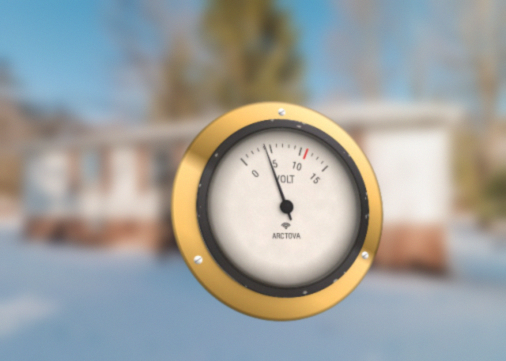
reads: 4
